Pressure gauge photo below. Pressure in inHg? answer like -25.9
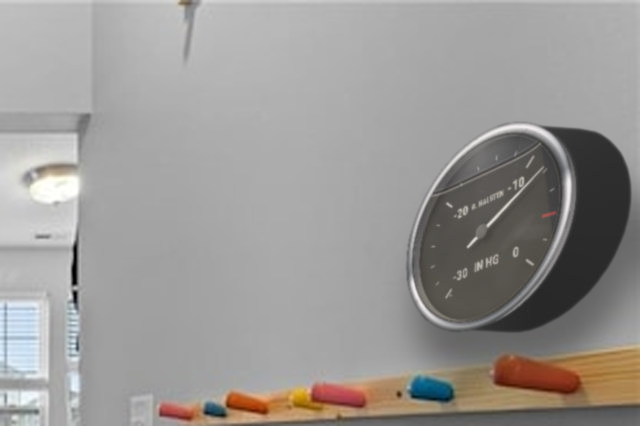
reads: -8
